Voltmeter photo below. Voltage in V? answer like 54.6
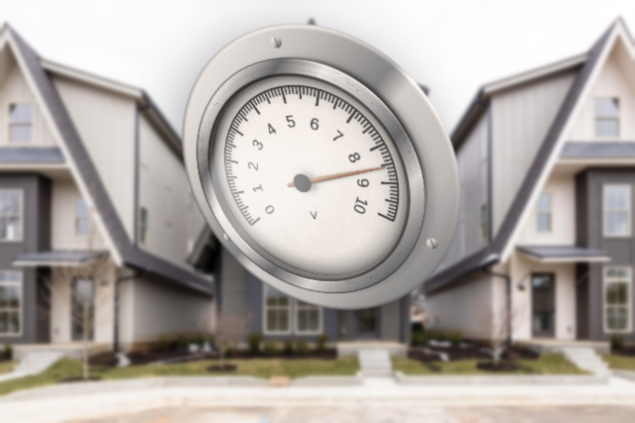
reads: 8.5
